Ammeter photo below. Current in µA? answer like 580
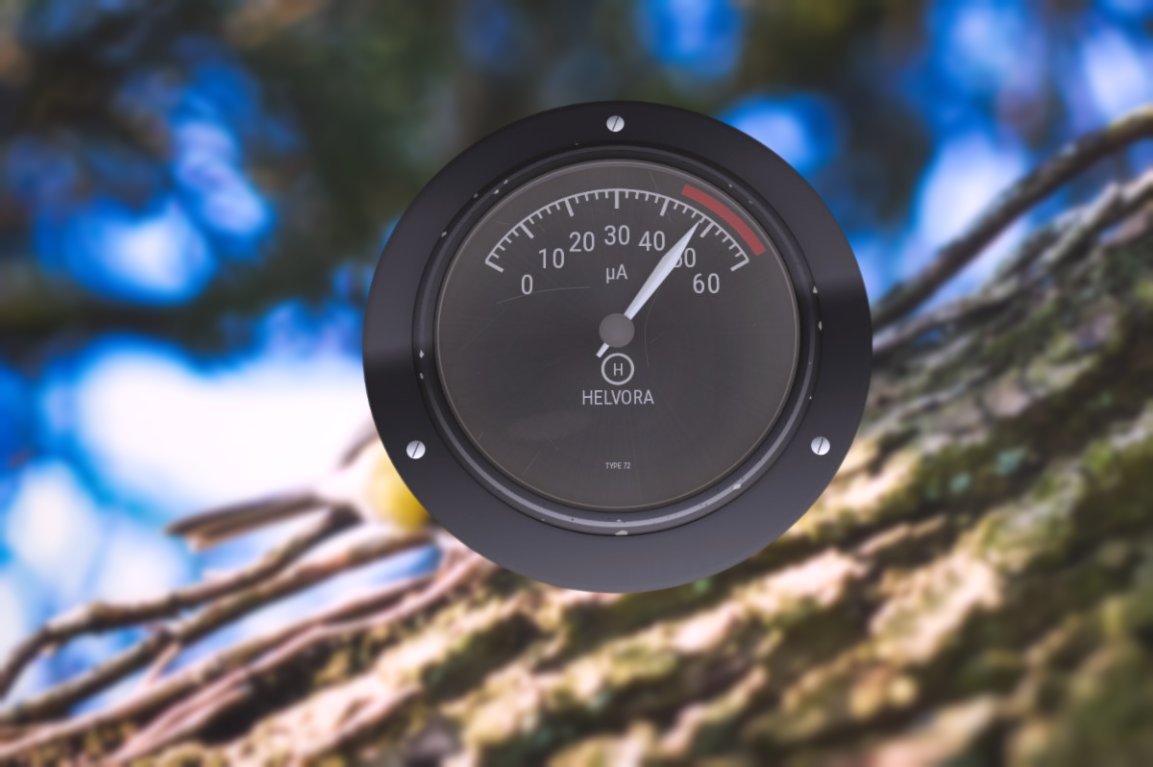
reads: 48
